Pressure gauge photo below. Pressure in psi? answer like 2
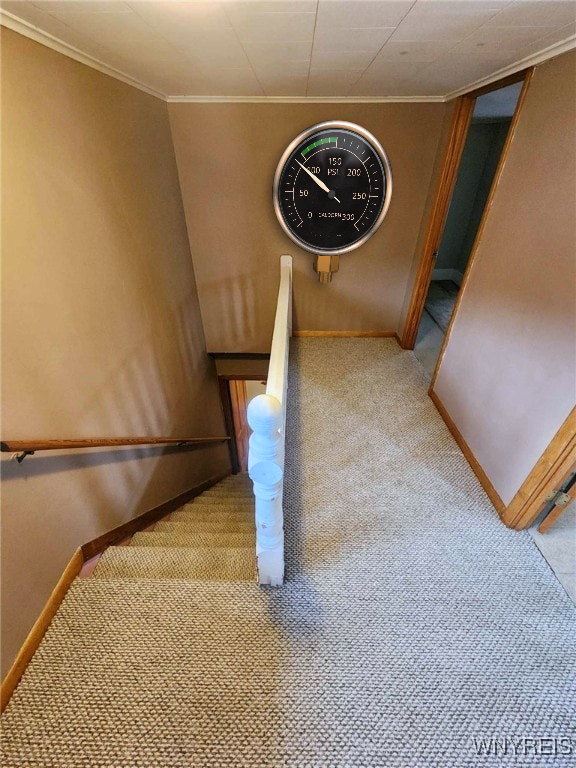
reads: 90
